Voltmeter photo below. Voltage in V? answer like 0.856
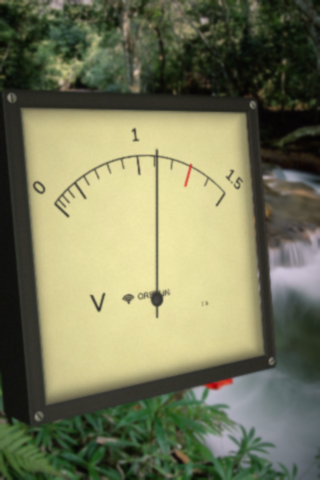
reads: 1.1
